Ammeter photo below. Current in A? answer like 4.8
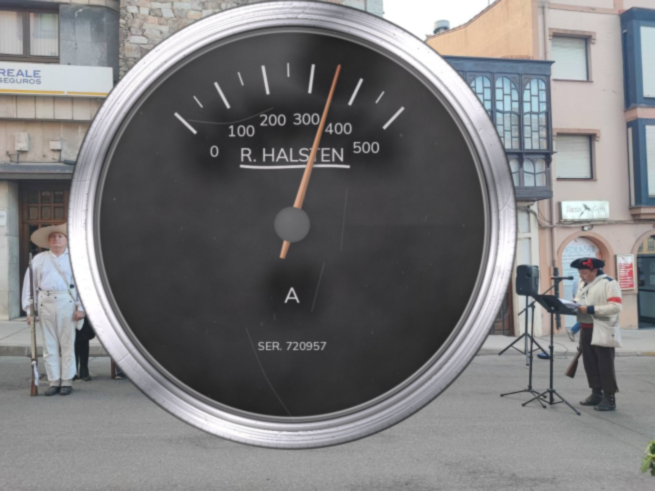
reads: 350
